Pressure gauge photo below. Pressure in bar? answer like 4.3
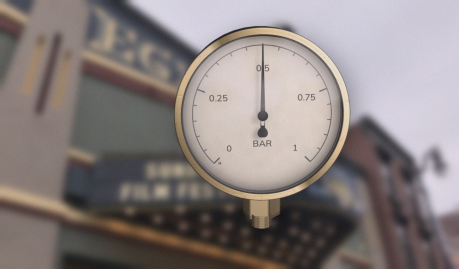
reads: 0.5
